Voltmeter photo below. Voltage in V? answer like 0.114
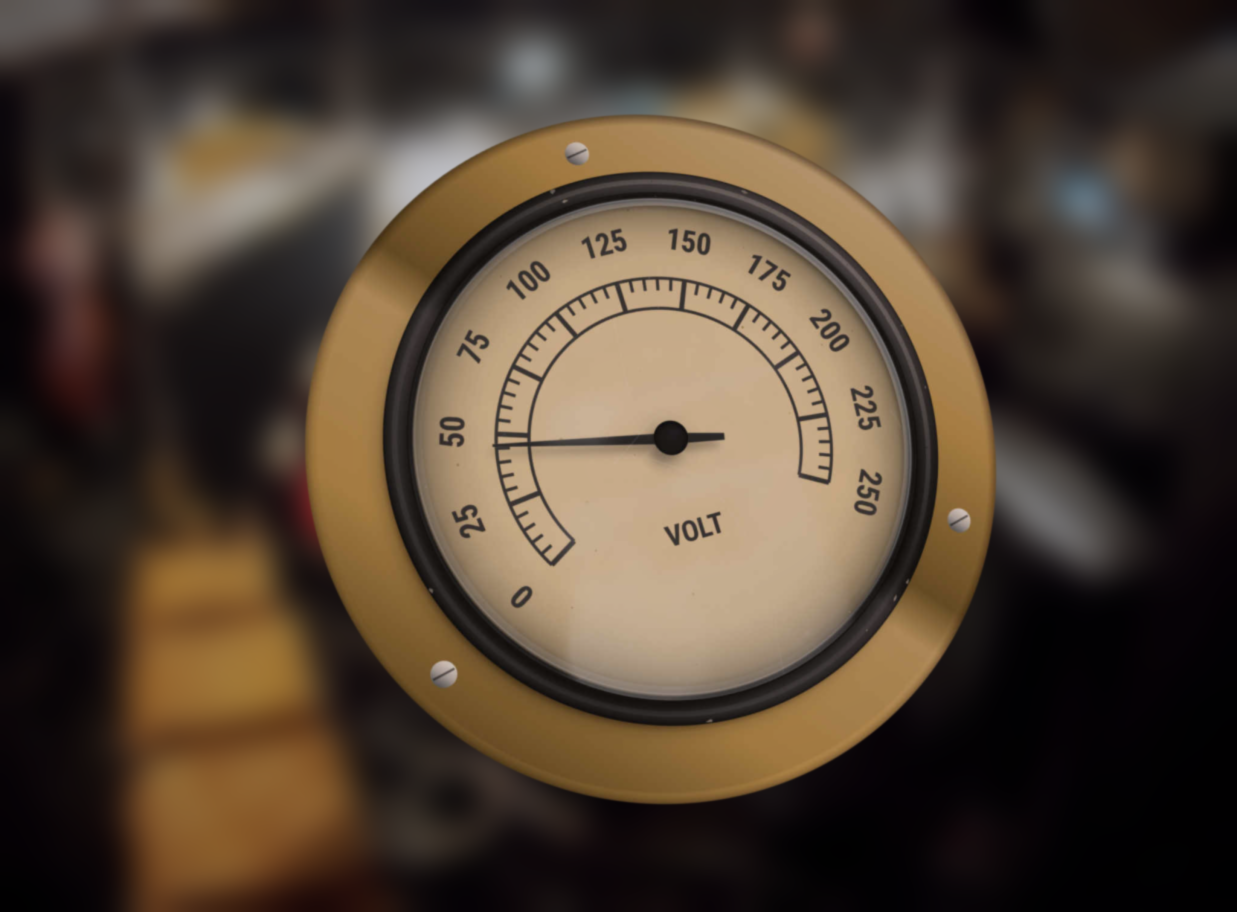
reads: 45
